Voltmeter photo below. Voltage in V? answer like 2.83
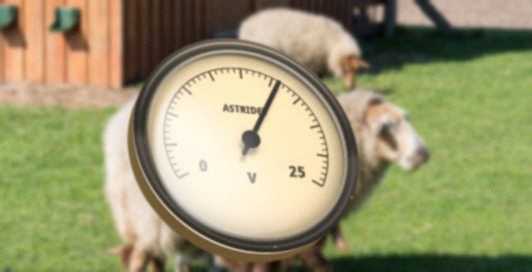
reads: 15.5
